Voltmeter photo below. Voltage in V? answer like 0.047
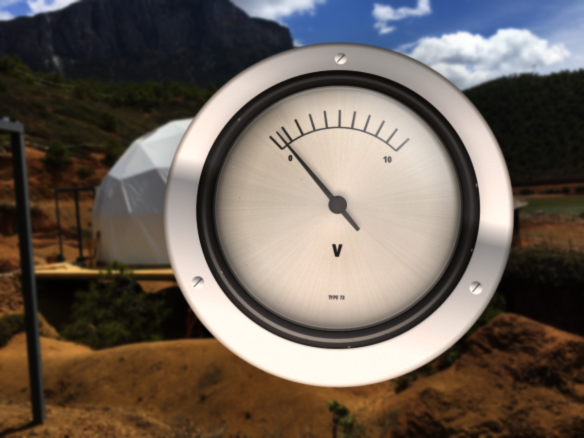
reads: 0.5
